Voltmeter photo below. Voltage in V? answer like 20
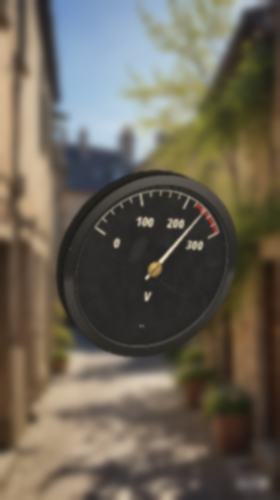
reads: 240
